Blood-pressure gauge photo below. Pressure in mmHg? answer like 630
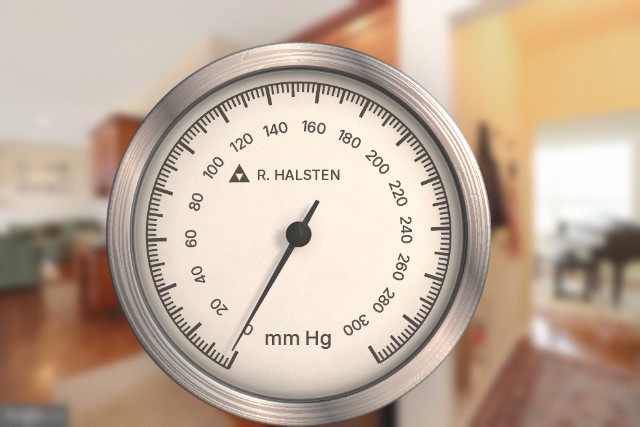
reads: 2
